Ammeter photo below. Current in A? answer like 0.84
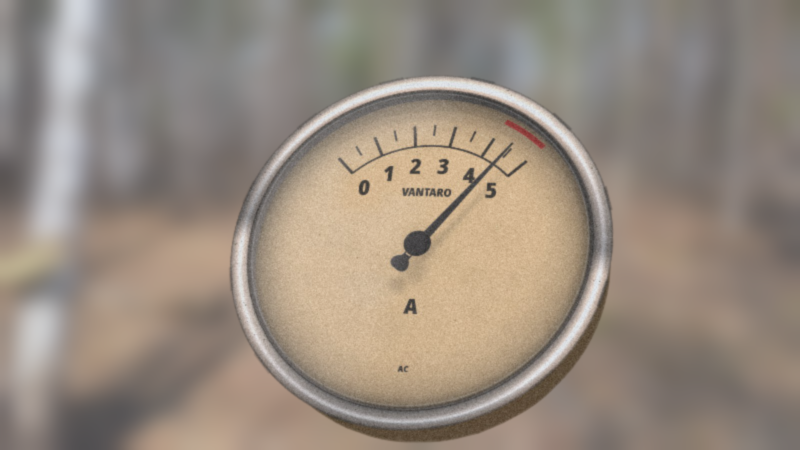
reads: 4.5
